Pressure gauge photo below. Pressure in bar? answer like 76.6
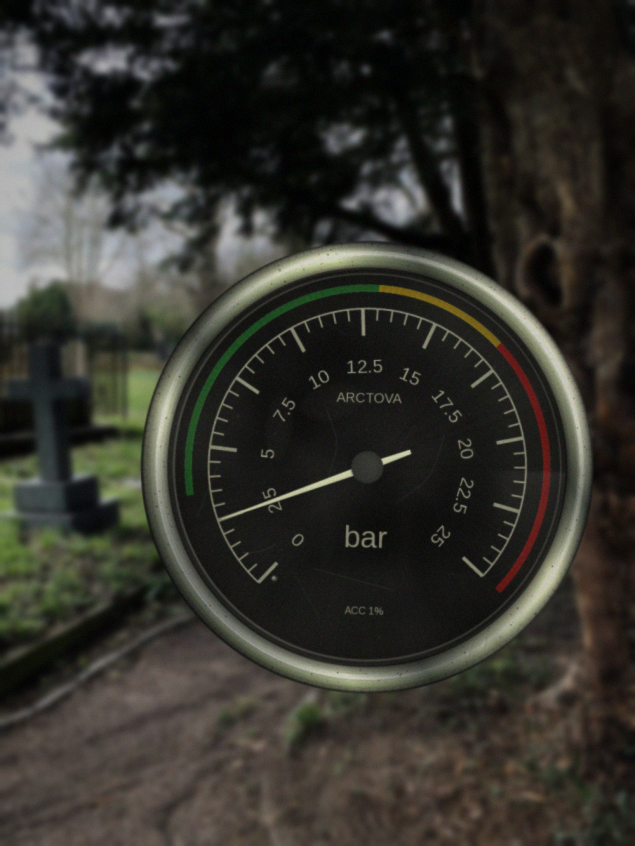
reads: 2.5
